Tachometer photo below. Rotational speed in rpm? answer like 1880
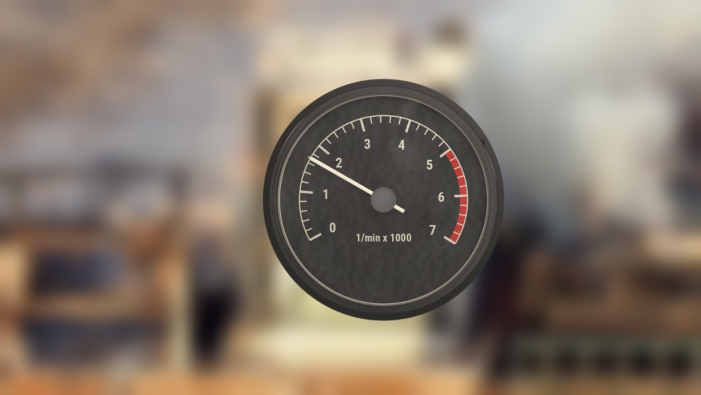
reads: 1700
